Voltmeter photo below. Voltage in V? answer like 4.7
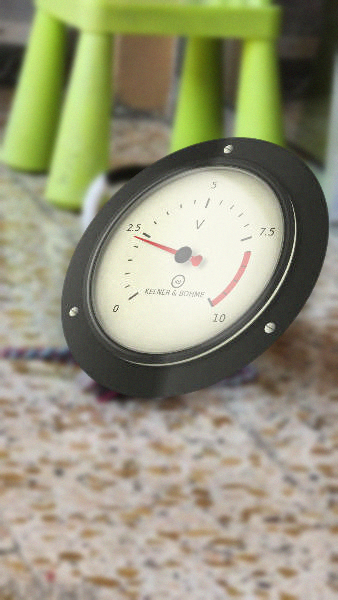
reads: 2.25
